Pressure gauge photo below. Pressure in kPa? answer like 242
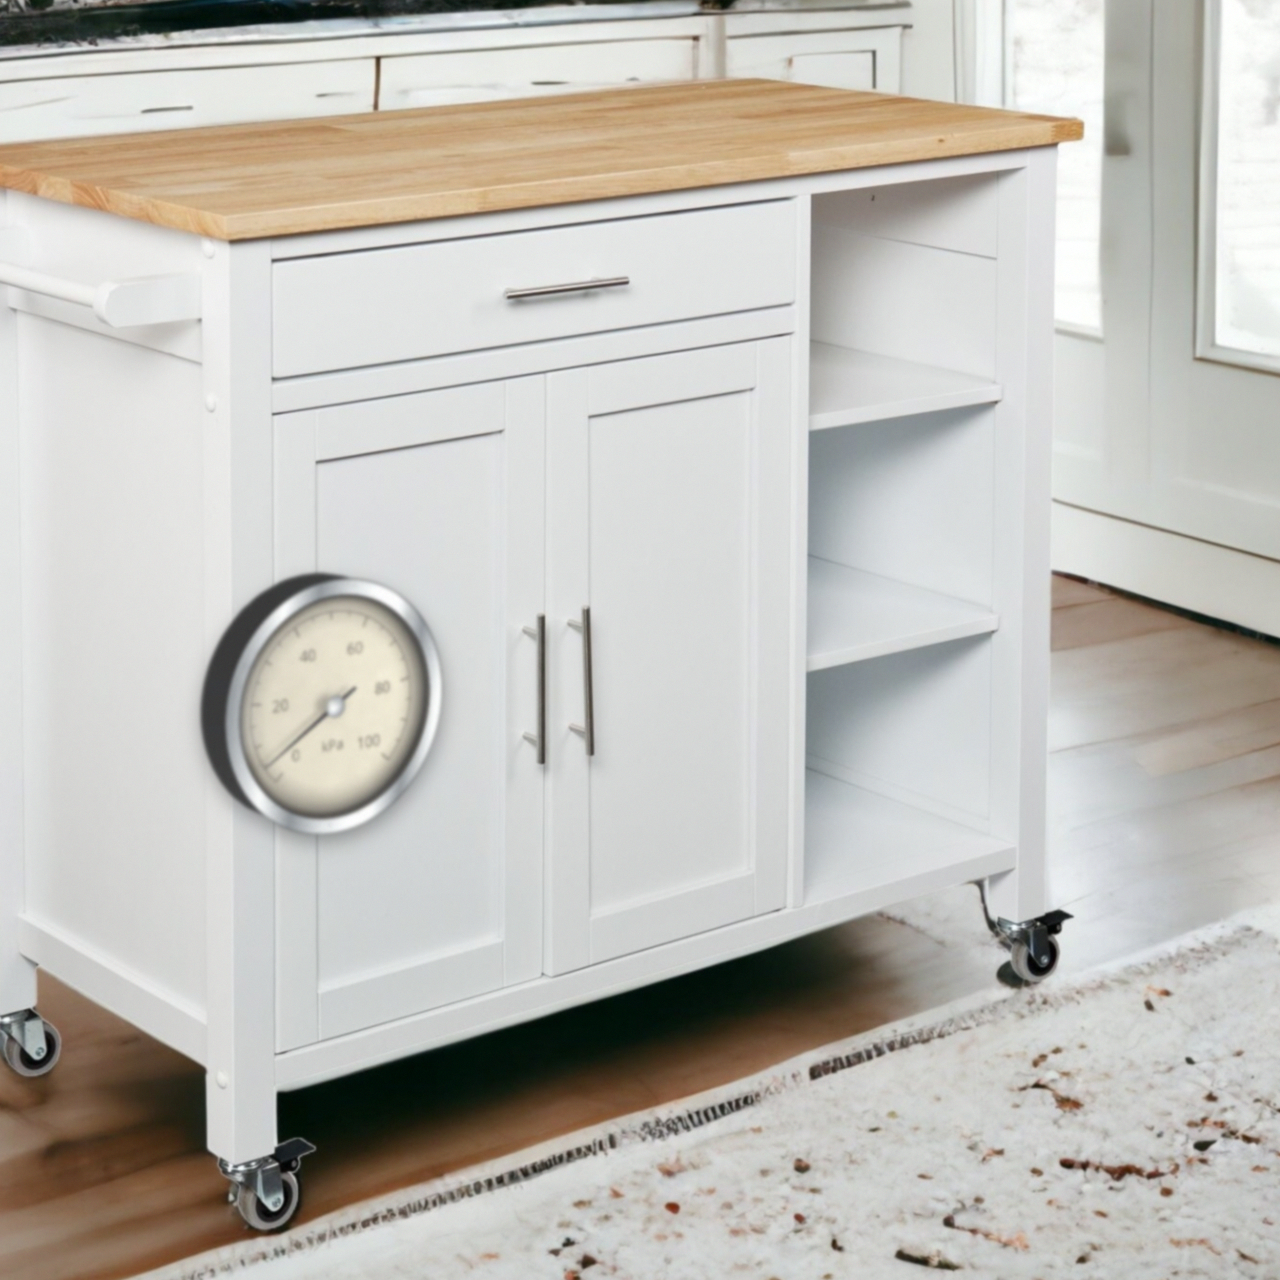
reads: 5
